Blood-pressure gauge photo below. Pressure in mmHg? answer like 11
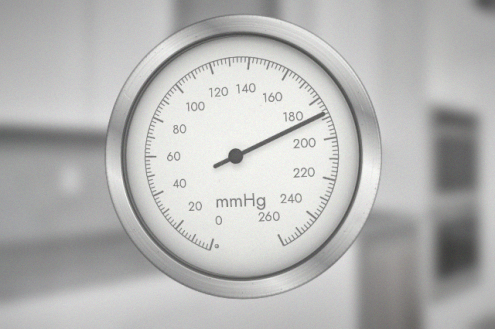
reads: 188
